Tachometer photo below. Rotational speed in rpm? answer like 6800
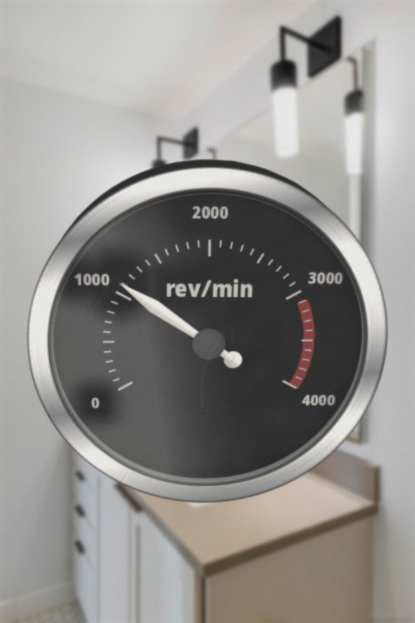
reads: 1100
